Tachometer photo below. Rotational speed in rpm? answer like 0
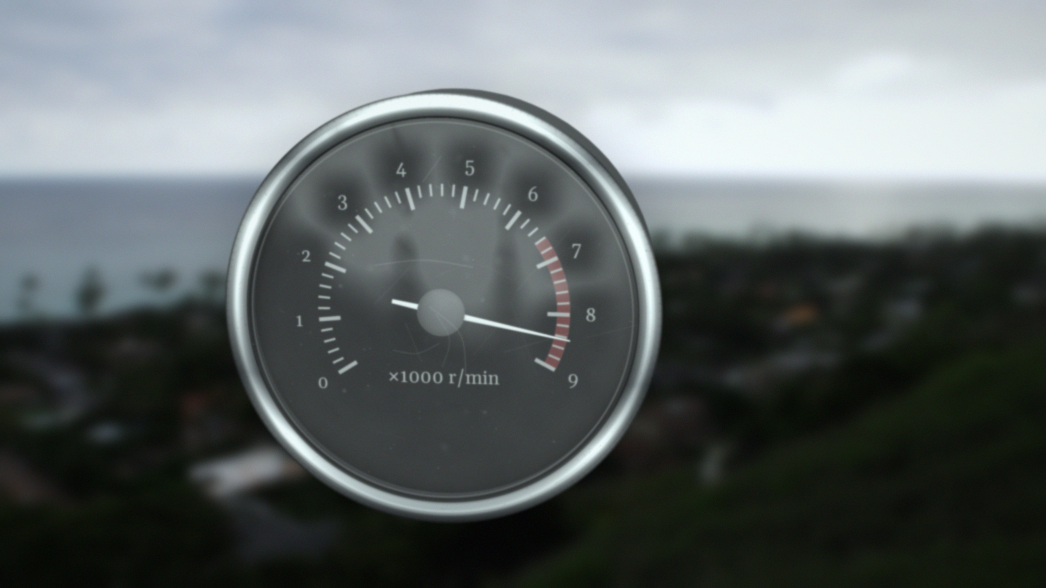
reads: 8400
